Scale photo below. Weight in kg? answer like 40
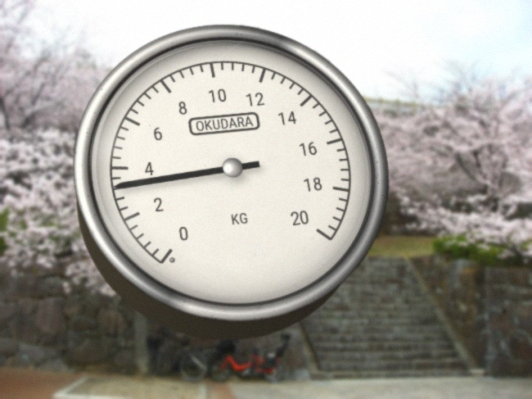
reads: 3.2
